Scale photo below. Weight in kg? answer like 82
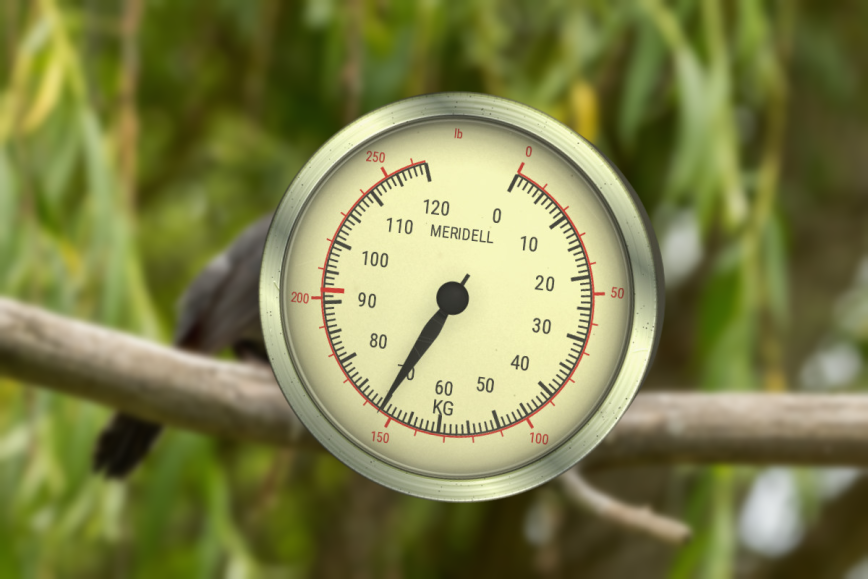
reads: 70
